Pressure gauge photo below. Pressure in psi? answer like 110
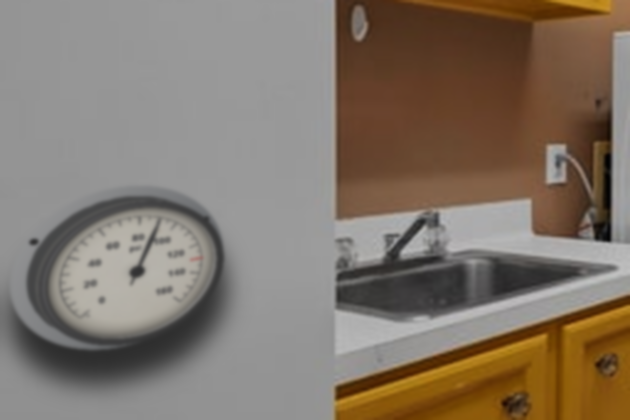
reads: 90
